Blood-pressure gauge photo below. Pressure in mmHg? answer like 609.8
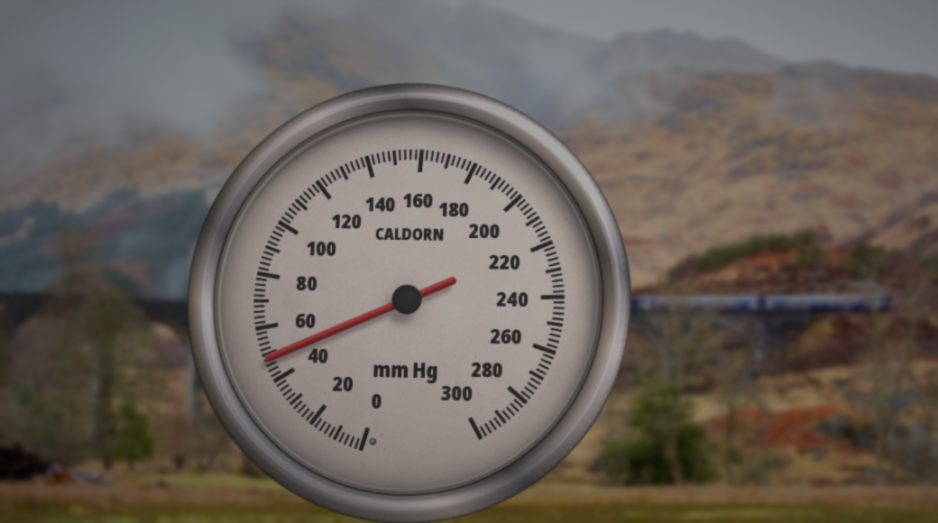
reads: 48
